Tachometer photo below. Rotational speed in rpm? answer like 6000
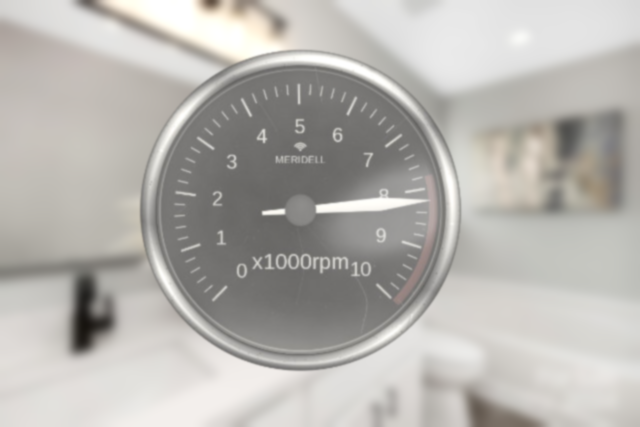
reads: 8200
